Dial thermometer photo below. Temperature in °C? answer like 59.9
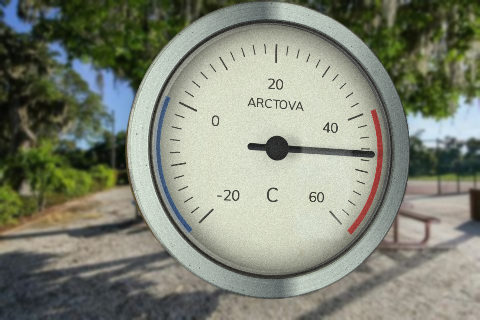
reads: 47
